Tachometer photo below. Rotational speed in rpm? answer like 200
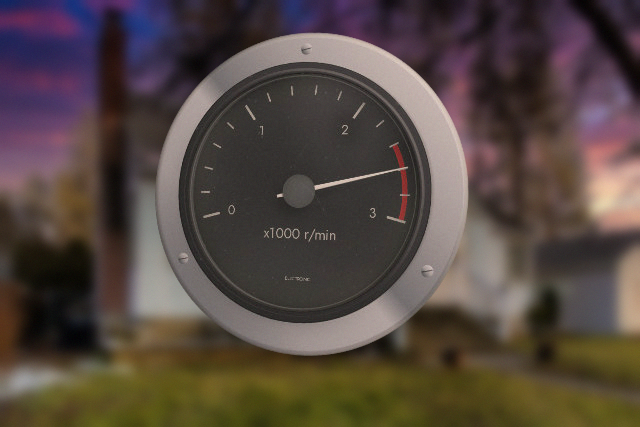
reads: 2600
